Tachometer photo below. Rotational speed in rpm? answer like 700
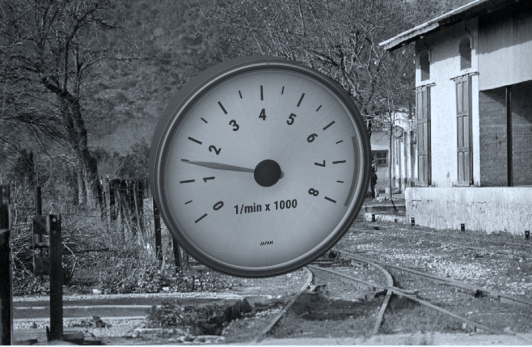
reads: 1500
